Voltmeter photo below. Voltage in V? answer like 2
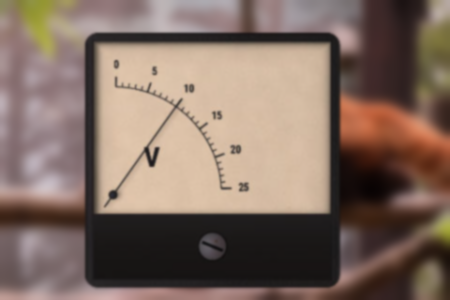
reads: 10
